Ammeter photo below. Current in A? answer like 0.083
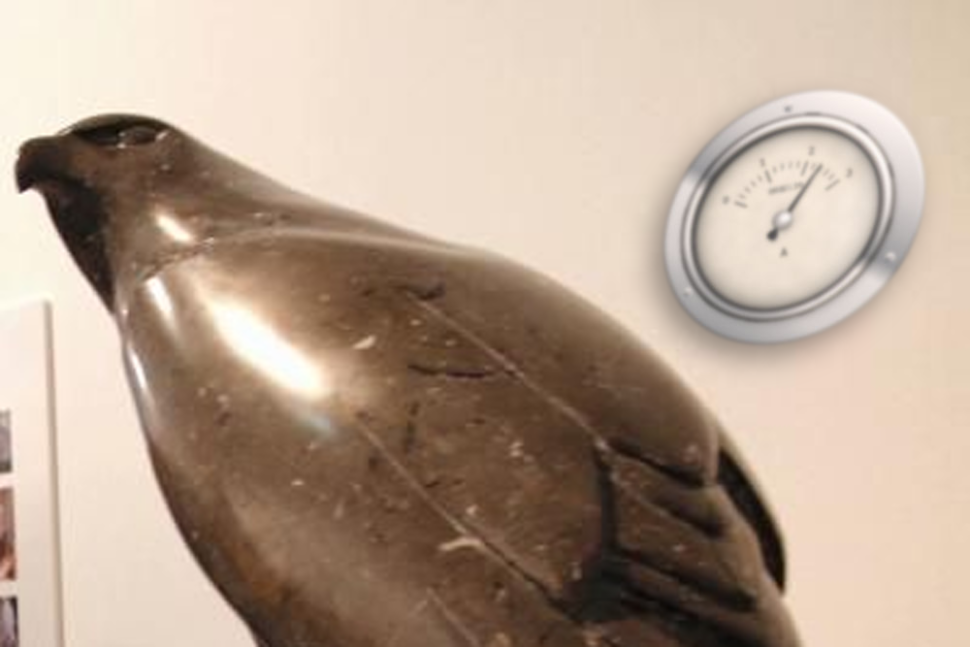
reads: 2.4
